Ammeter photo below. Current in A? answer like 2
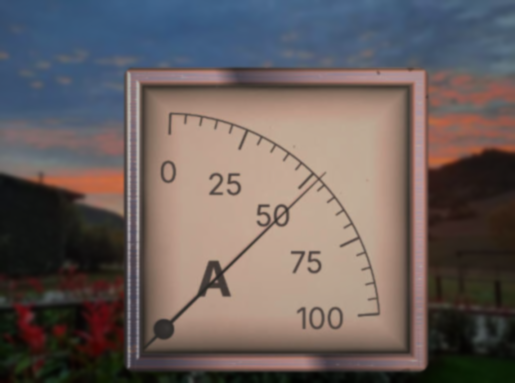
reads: 52.5
